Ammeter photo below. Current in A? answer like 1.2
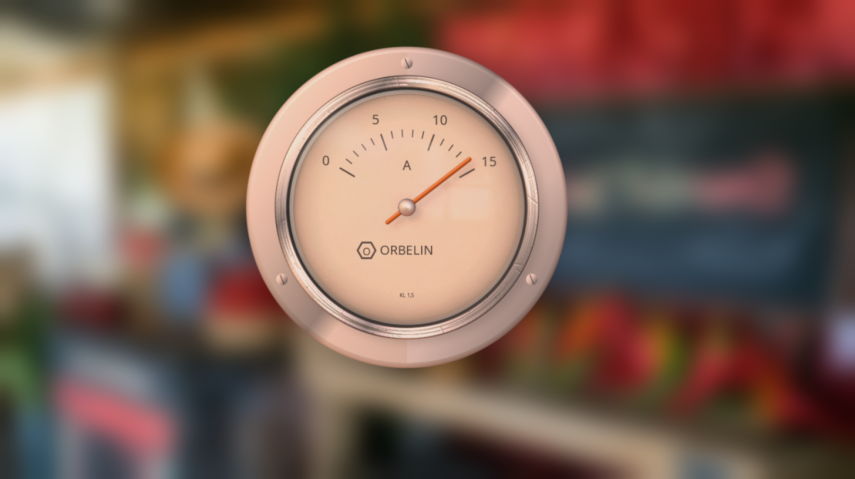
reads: 14
